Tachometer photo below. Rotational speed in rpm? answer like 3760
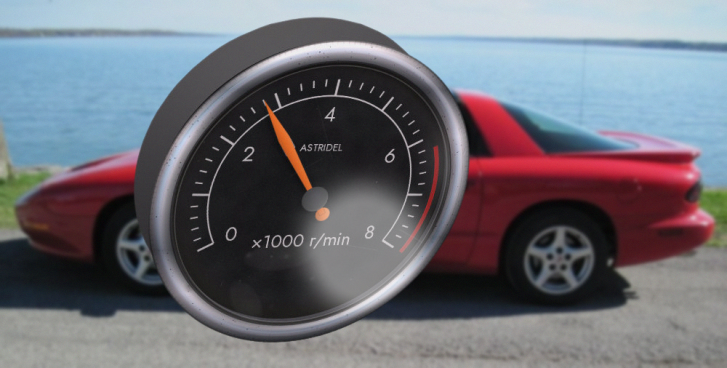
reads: 2800
